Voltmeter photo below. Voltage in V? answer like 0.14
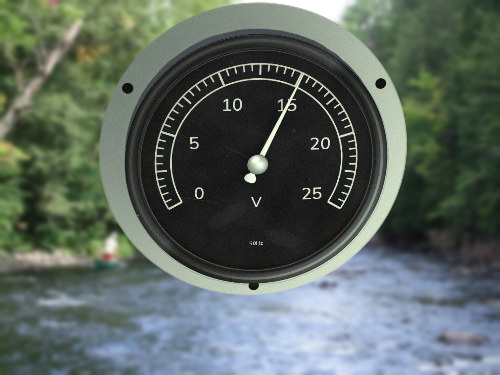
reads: 15
